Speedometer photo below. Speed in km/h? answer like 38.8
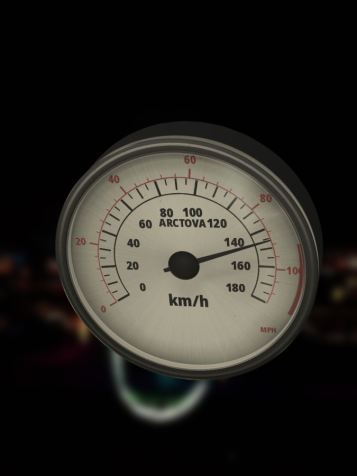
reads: 145
